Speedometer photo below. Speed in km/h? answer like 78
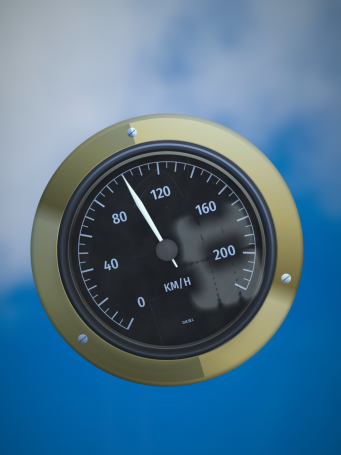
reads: 100
